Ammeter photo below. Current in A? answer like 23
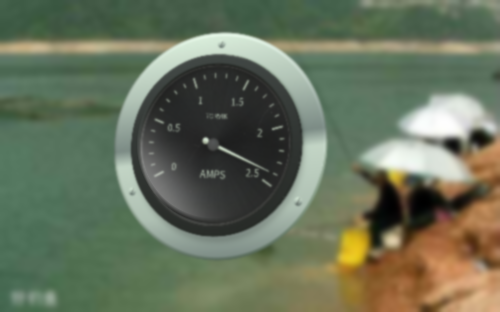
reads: 2.4
